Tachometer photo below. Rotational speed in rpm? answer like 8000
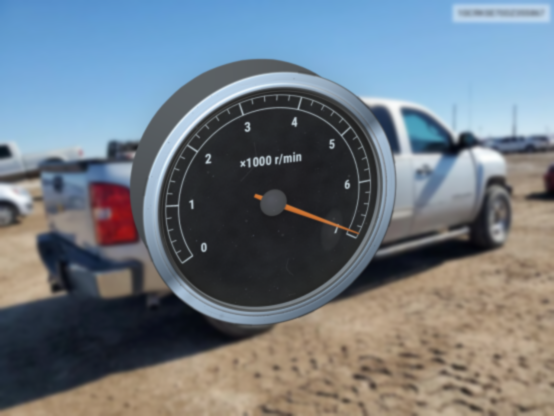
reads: 6900
